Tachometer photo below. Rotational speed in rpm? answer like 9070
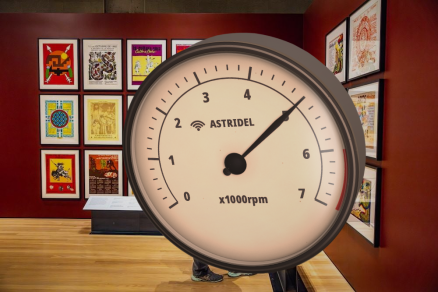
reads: 5000
